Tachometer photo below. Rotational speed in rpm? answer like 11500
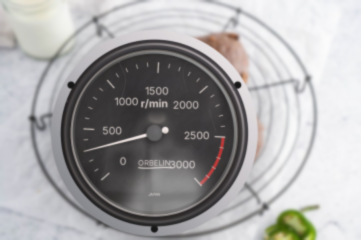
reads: 300
